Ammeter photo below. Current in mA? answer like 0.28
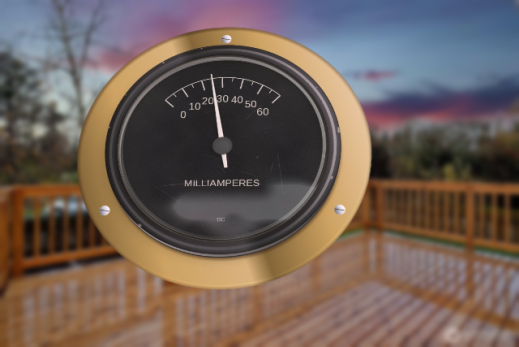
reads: 25
